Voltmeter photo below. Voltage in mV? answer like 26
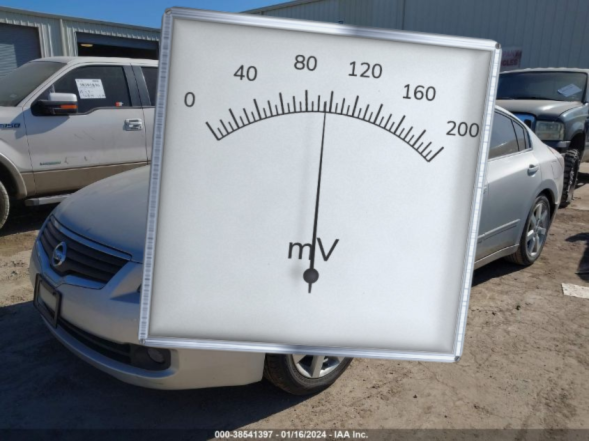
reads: 95
